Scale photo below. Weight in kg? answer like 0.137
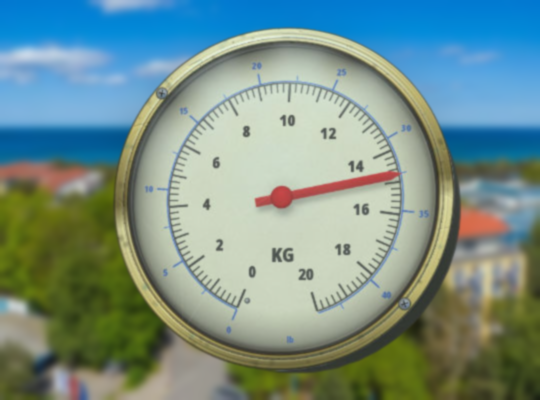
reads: 14.8
